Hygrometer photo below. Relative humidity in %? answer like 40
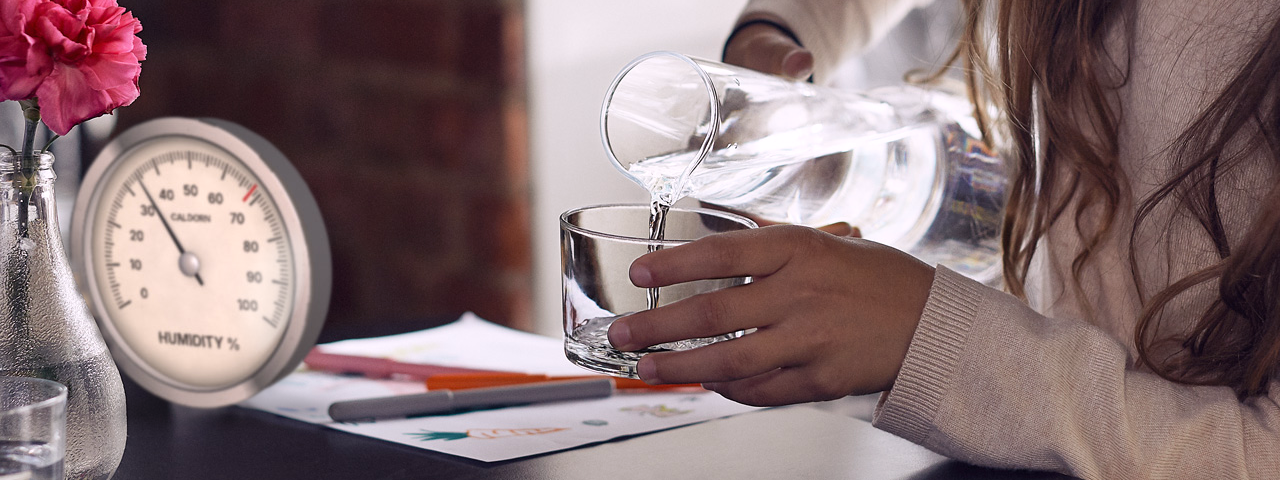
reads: 35
